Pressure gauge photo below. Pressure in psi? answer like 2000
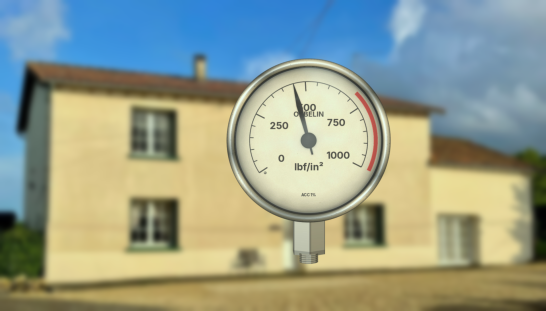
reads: 450
